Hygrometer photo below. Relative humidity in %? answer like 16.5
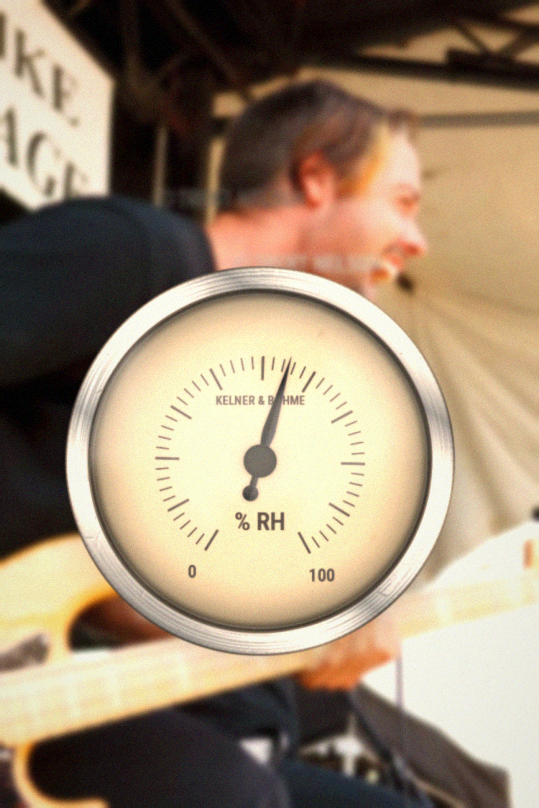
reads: 55
